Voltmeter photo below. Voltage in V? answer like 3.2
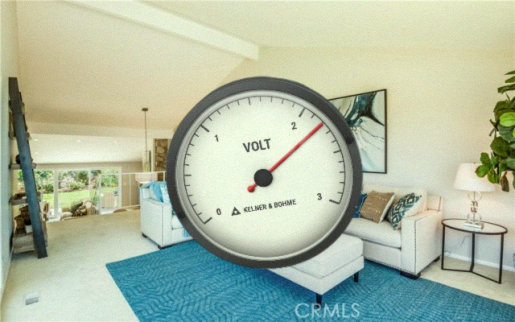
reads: 2.2
